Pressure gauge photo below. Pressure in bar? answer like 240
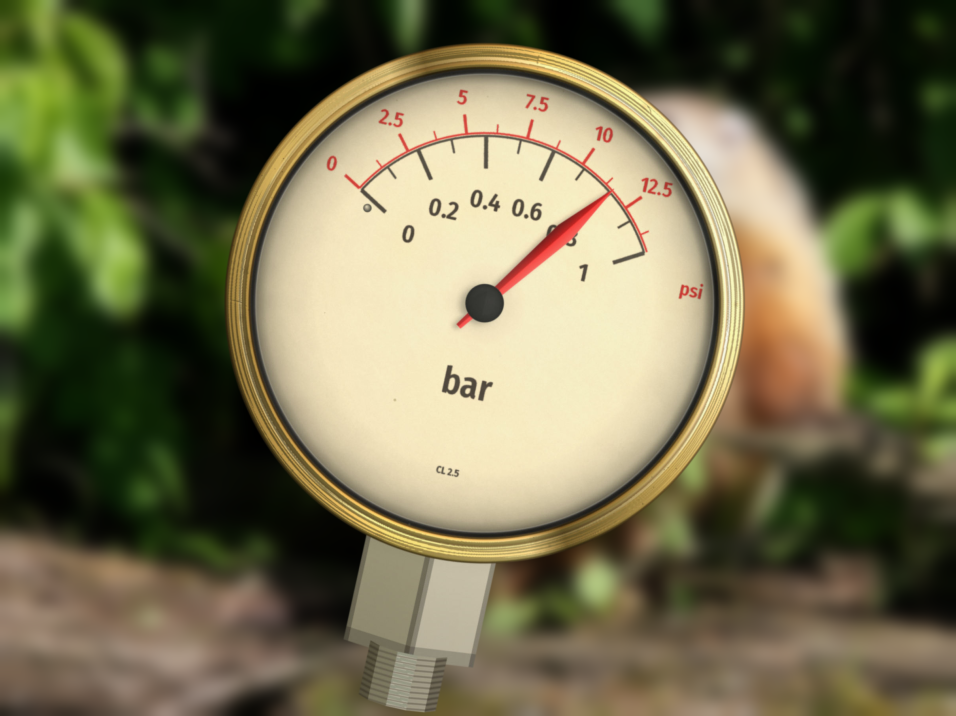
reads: 0.8
